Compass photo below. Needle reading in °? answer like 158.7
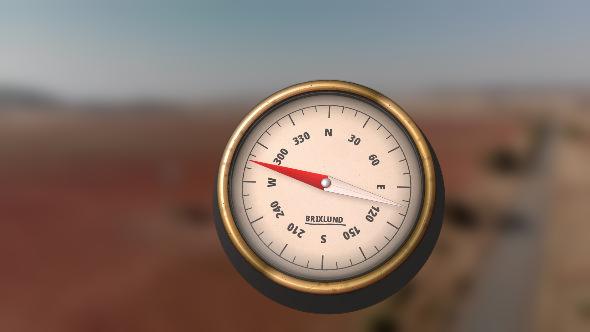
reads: 285
